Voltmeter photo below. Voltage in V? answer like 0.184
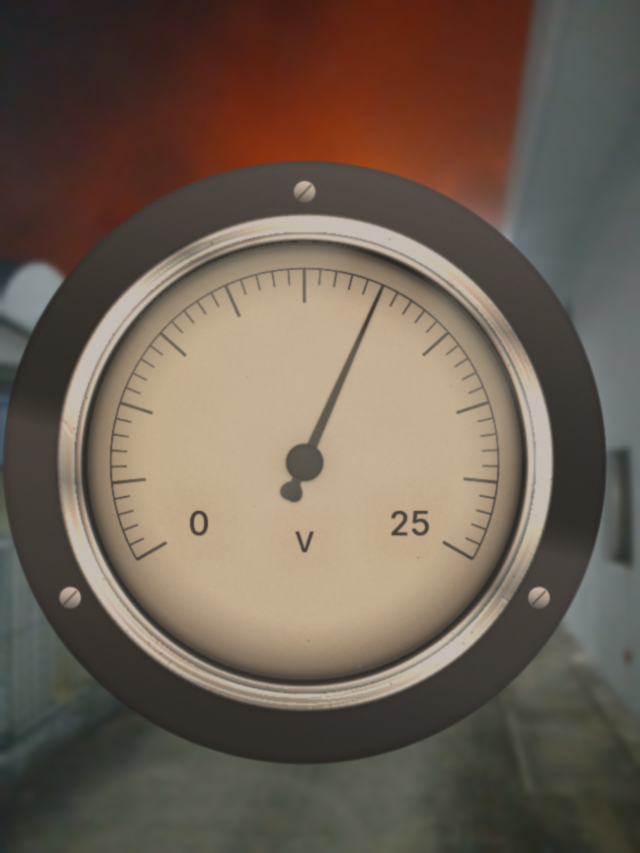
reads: 15
